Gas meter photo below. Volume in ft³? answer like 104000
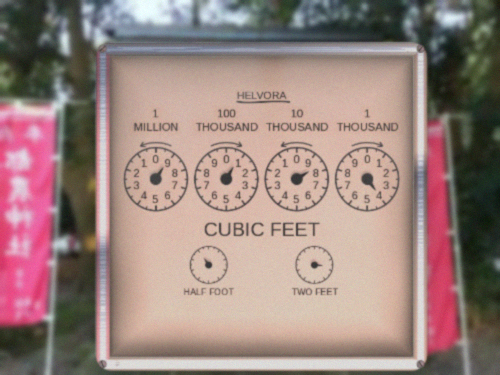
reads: 908400
